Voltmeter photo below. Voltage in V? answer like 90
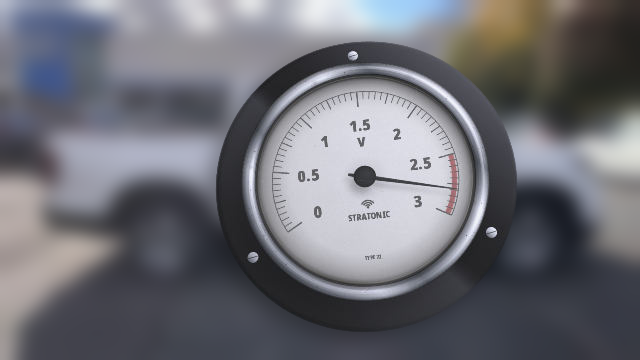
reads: 2.8
